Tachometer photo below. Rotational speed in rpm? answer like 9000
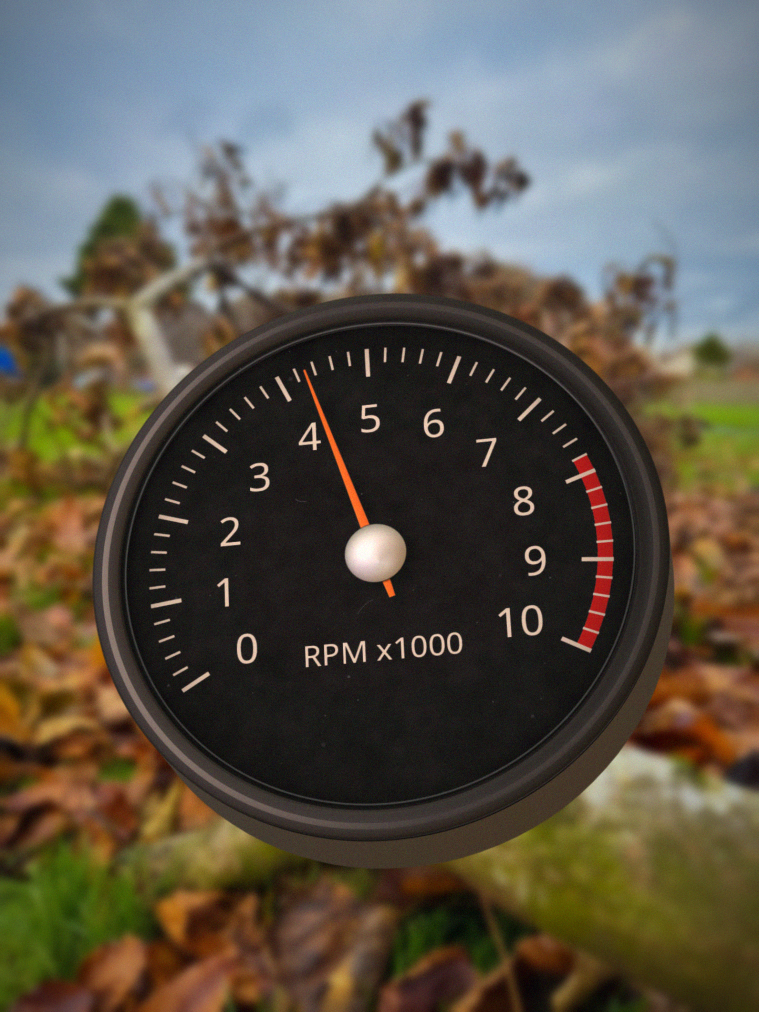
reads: 4300
